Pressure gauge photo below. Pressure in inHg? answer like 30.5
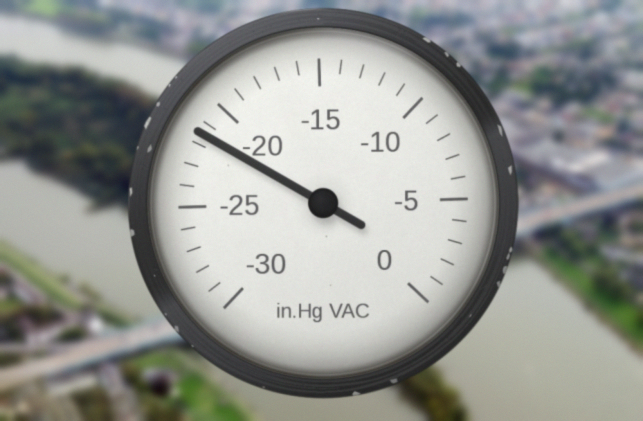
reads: -21.5
